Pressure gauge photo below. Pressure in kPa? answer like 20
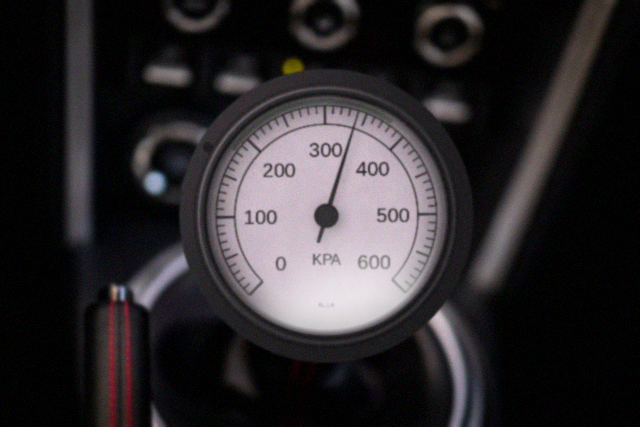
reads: 340
